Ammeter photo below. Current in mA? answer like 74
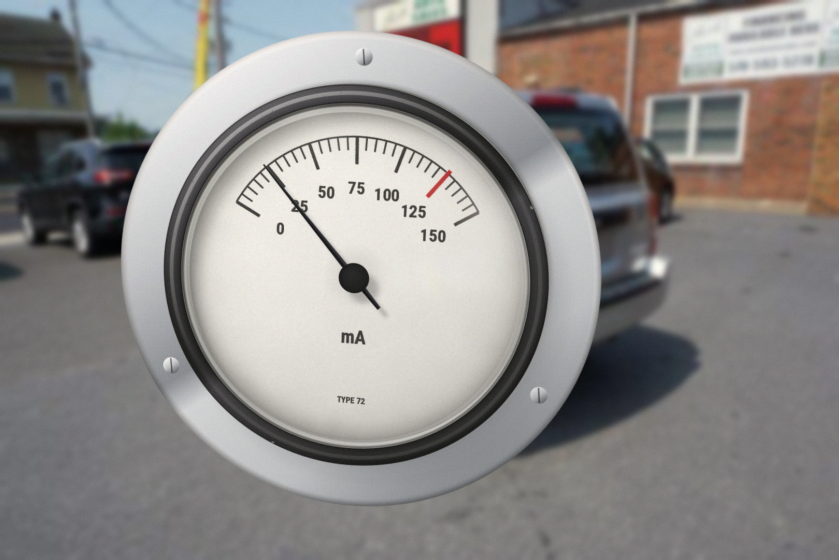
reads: 25
